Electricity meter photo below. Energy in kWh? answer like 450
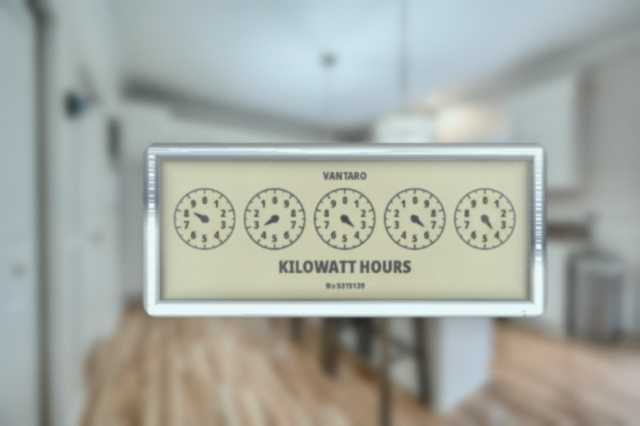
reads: 83364
